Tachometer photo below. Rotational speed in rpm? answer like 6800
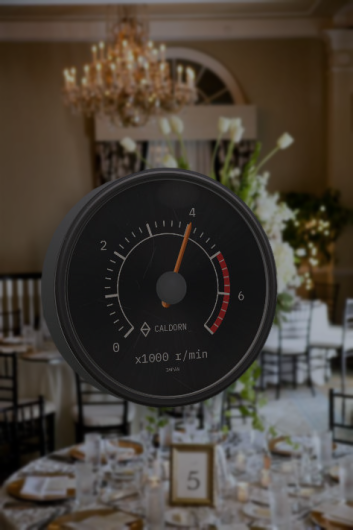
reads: 4000
